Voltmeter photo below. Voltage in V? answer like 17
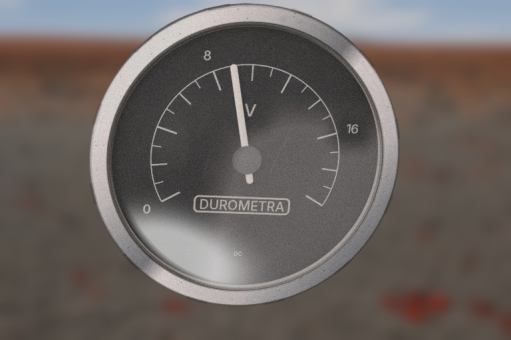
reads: 9
